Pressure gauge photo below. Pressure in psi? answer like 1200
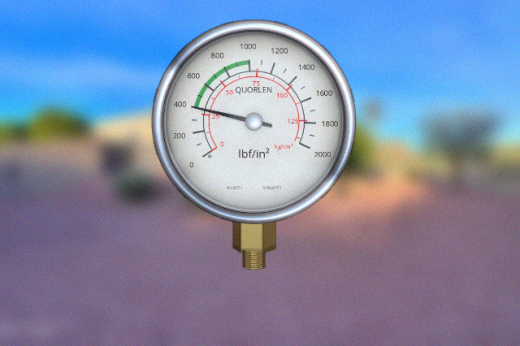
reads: 400
